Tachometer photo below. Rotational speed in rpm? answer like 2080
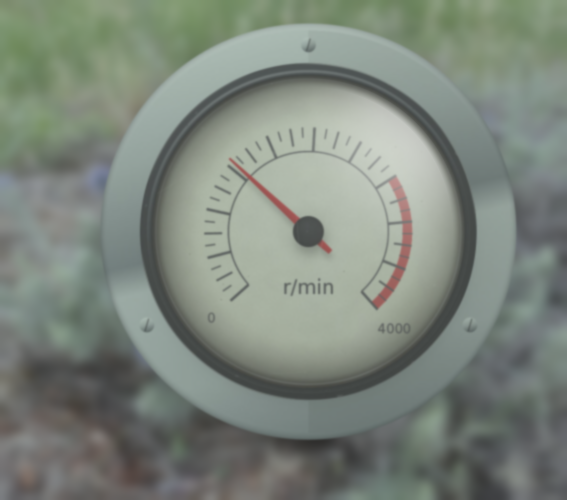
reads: 1250
